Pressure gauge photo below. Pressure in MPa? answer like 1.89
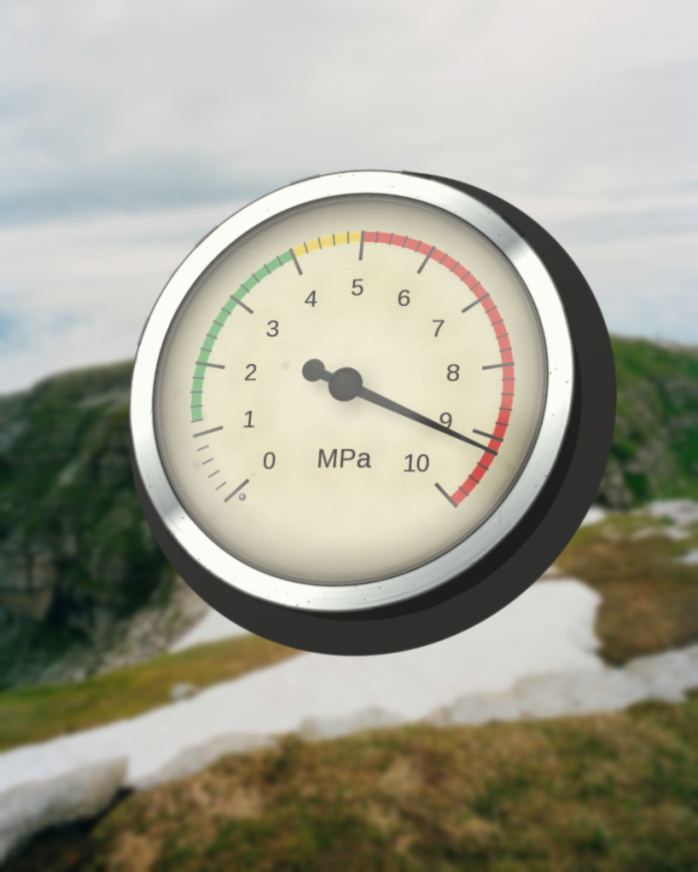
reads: 9.2
